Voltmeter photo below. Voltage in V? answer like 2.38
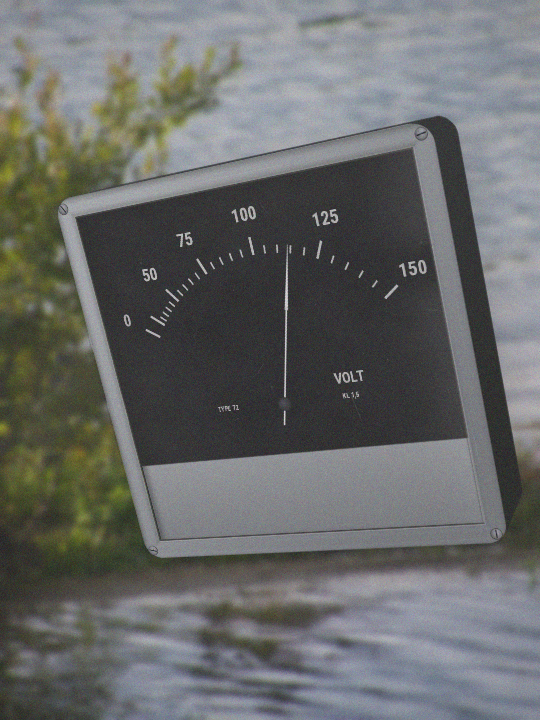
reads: 115
